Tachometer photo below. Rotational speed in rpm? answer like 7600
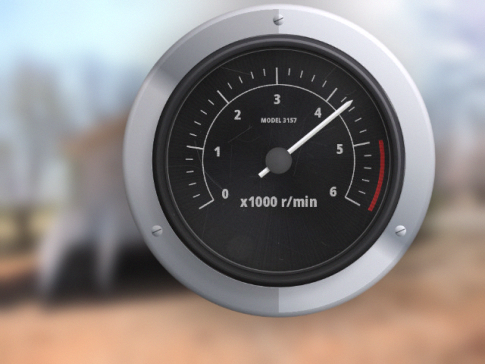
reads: 4300
